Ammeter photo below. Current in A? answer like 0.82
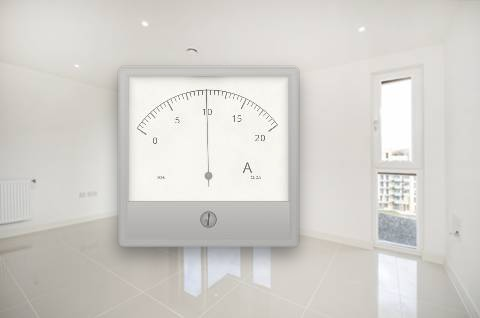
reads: 10
